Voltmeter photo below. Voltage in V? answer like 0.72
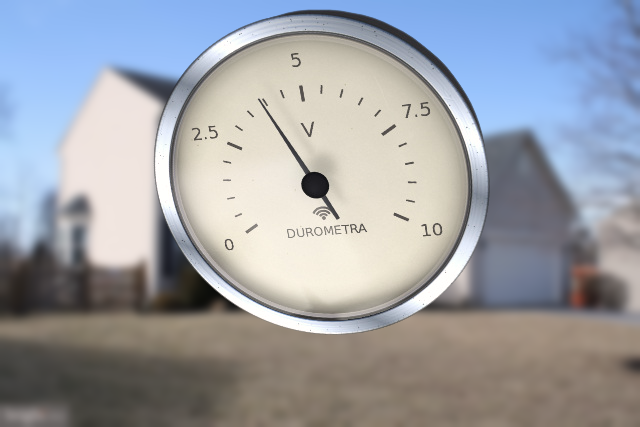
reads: 4
